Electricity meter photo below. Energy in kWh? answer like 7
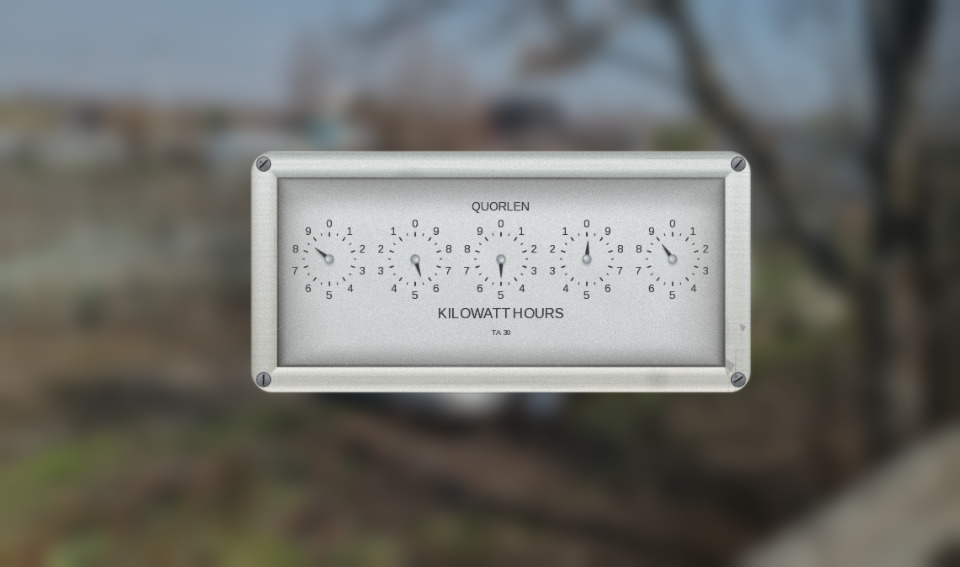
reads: 85499
